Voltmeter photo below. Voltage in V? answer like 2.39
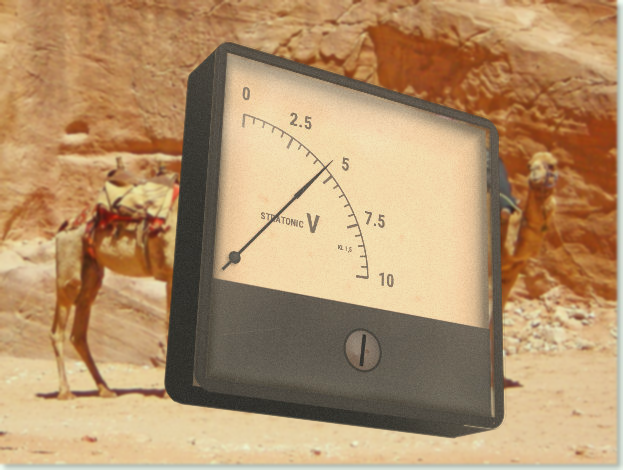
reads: 4.5
